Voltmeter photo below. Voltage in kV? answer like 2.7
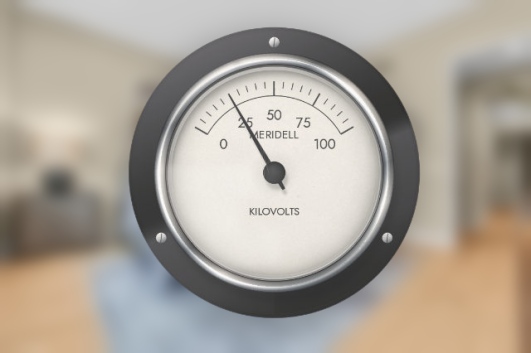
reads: 25
